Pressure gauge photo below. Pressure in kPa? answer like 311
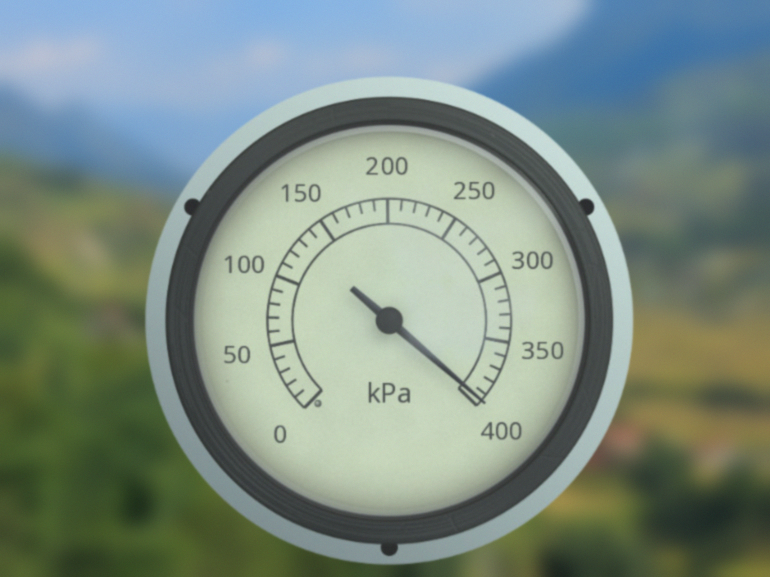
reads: 395
